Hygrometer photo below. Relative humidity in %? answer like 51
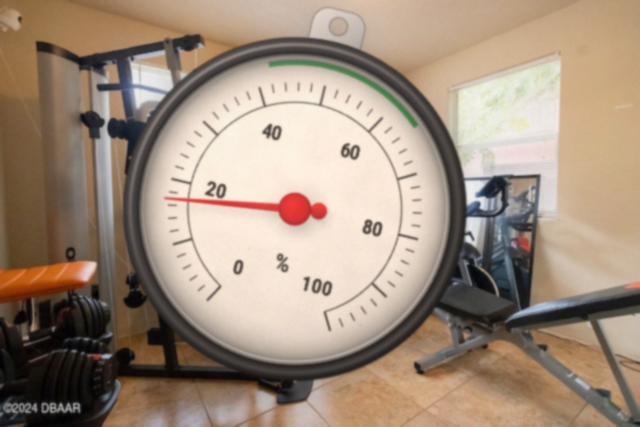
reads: 17
